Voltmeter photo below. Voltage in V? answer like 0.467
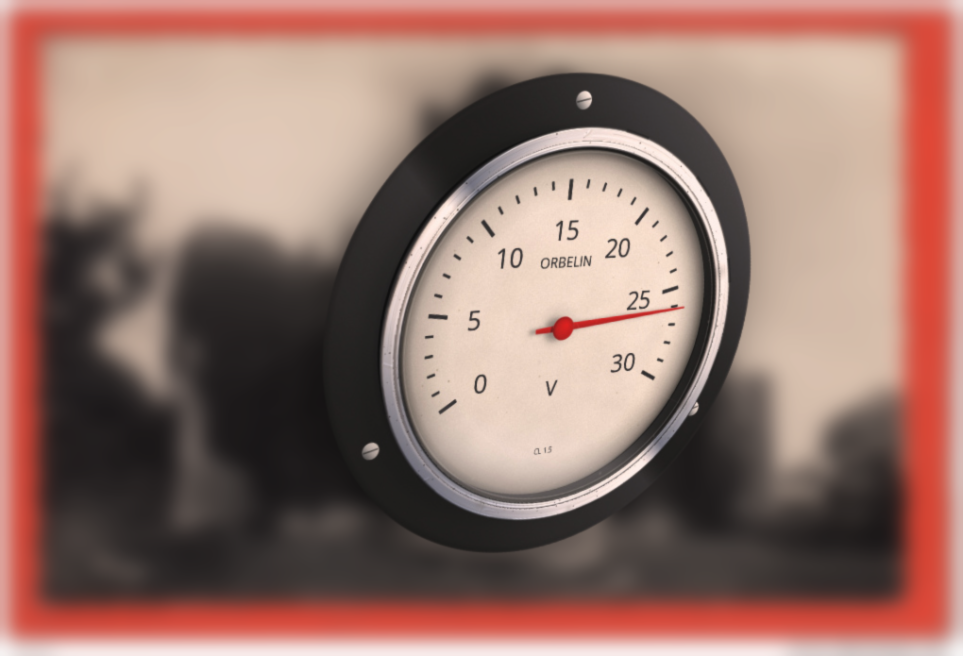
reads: 26
